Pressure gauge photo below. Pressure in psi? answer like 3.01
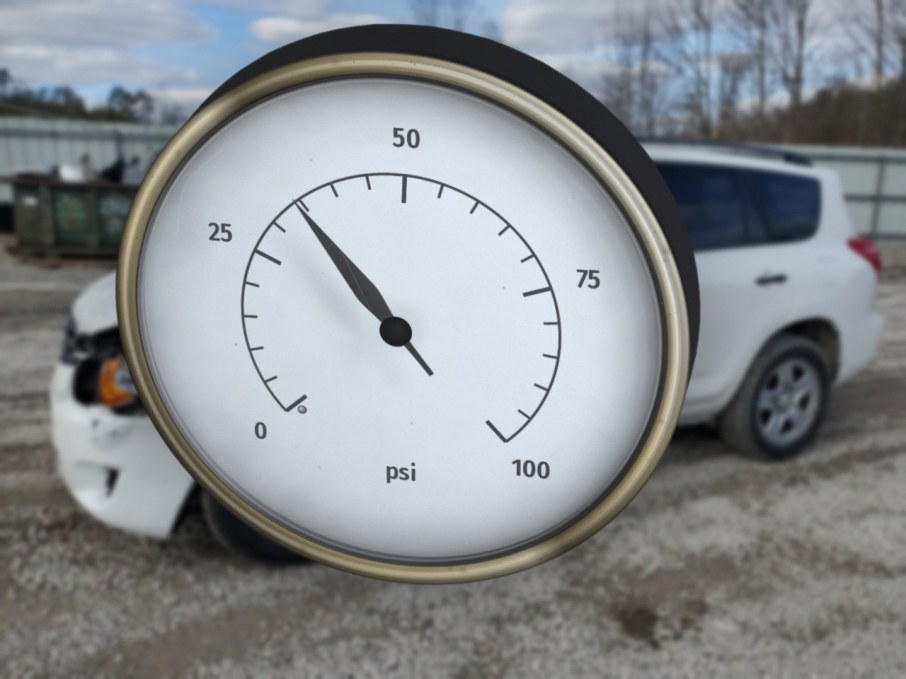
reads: 35
